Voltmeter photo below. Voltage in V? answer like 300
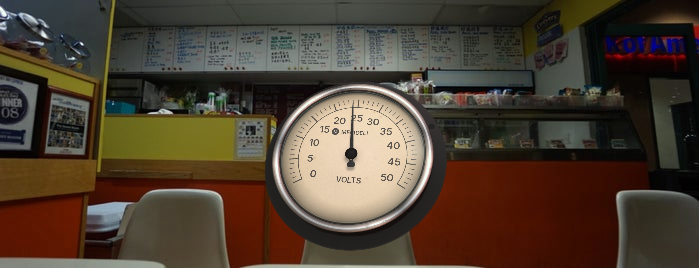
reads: 24
